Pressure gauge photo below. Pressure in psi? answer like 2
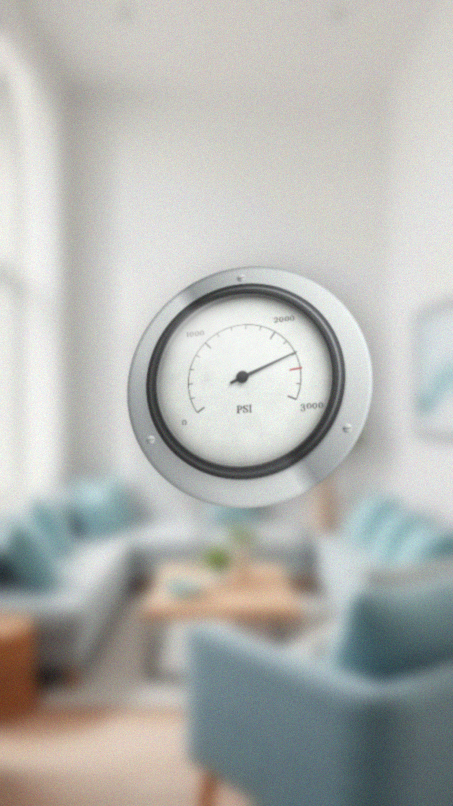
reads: 2400
